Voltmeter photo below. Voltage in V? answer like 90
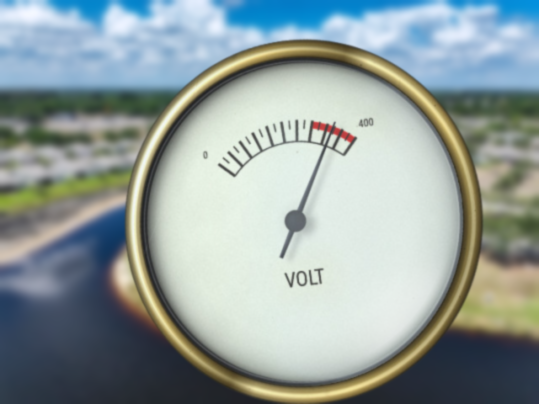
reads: 340
